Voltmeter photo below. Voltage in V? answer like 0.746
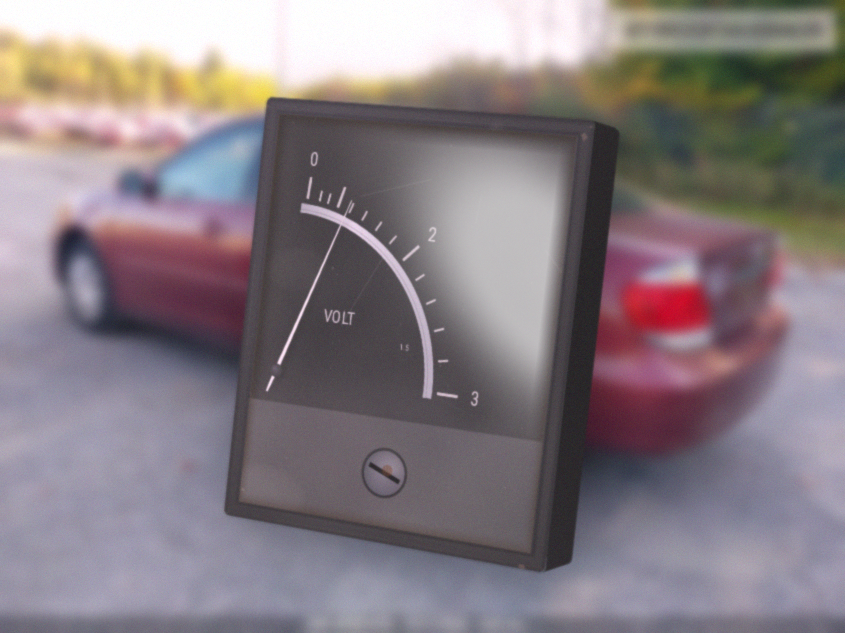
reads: 1.2
